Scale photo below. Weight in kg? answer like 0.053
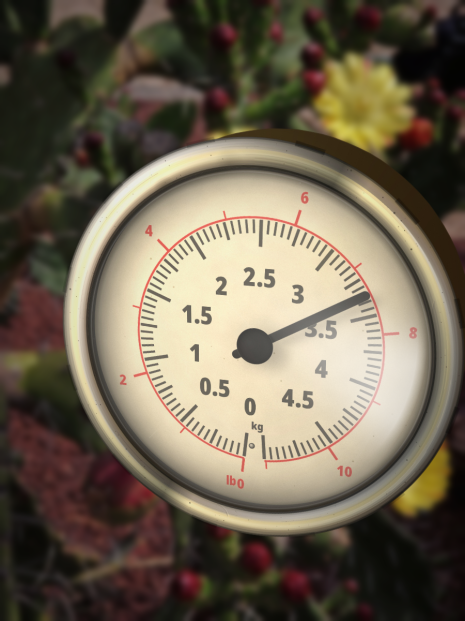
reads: 3.35
